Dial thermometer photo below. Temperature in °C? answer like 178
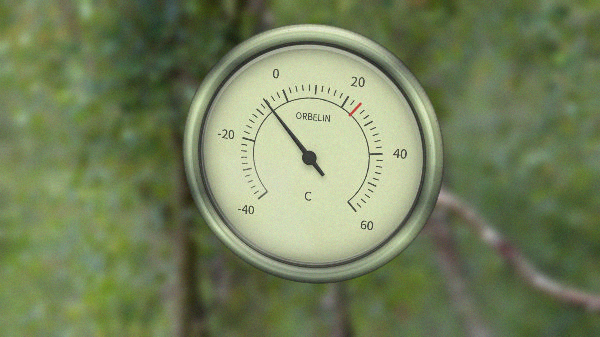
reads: -6
